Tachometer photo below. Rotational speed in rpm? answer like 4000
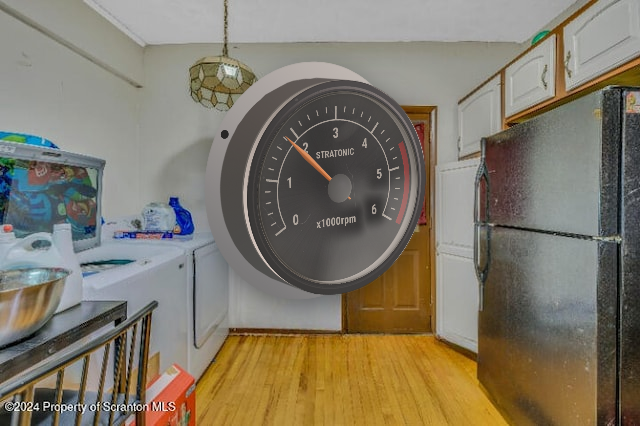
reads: 1800
